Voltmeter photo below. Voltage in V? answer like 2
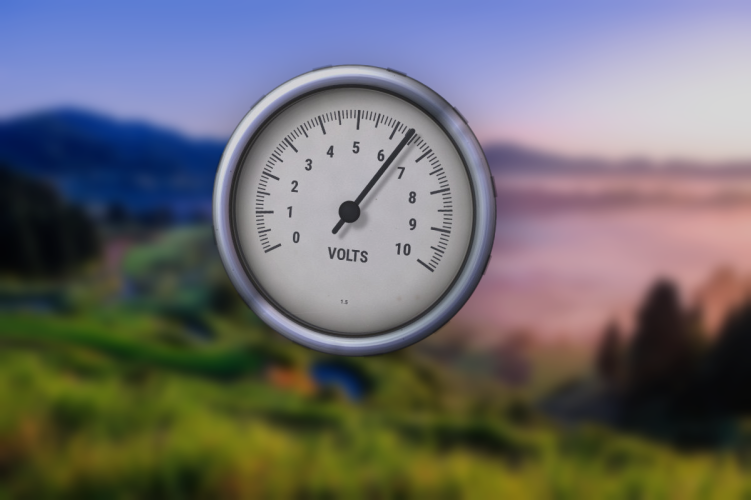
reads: 6.4
